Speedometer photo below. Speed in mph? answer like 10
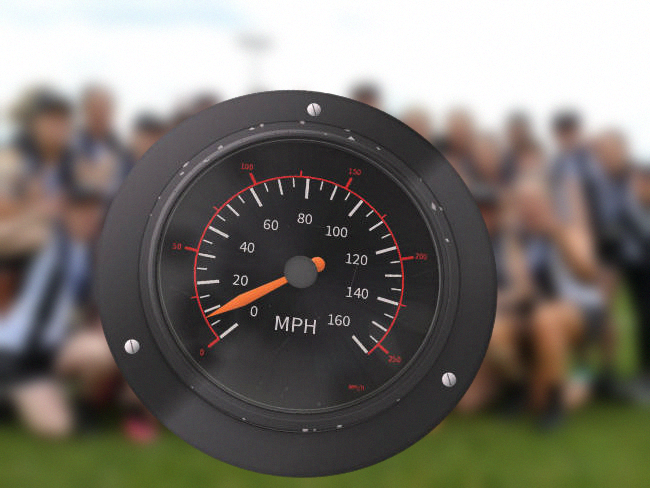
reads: 7.5
